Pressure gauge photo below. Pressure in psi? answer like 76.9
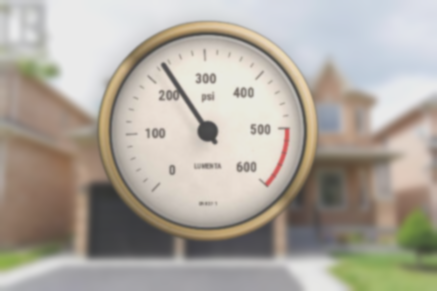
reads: 230
